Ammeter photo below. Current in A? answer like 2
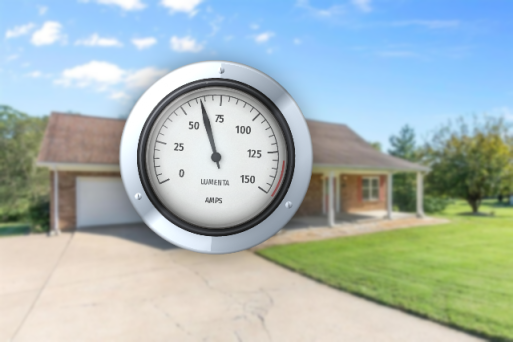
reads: 62.5
